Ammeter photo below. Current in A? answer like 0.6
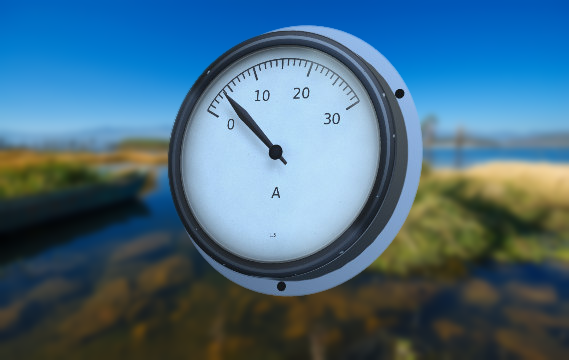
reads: 4
